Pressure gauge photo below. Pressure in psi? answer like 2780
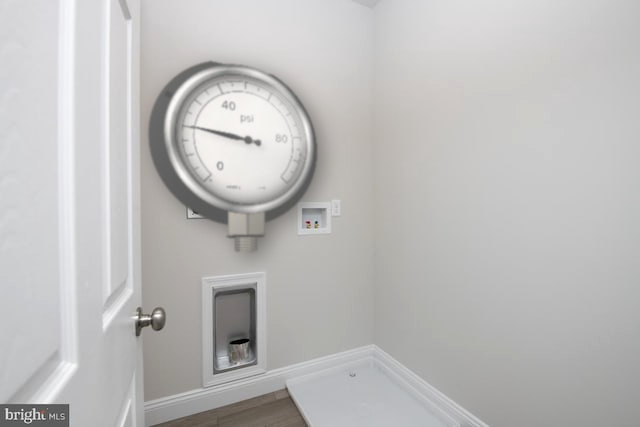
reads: 20
